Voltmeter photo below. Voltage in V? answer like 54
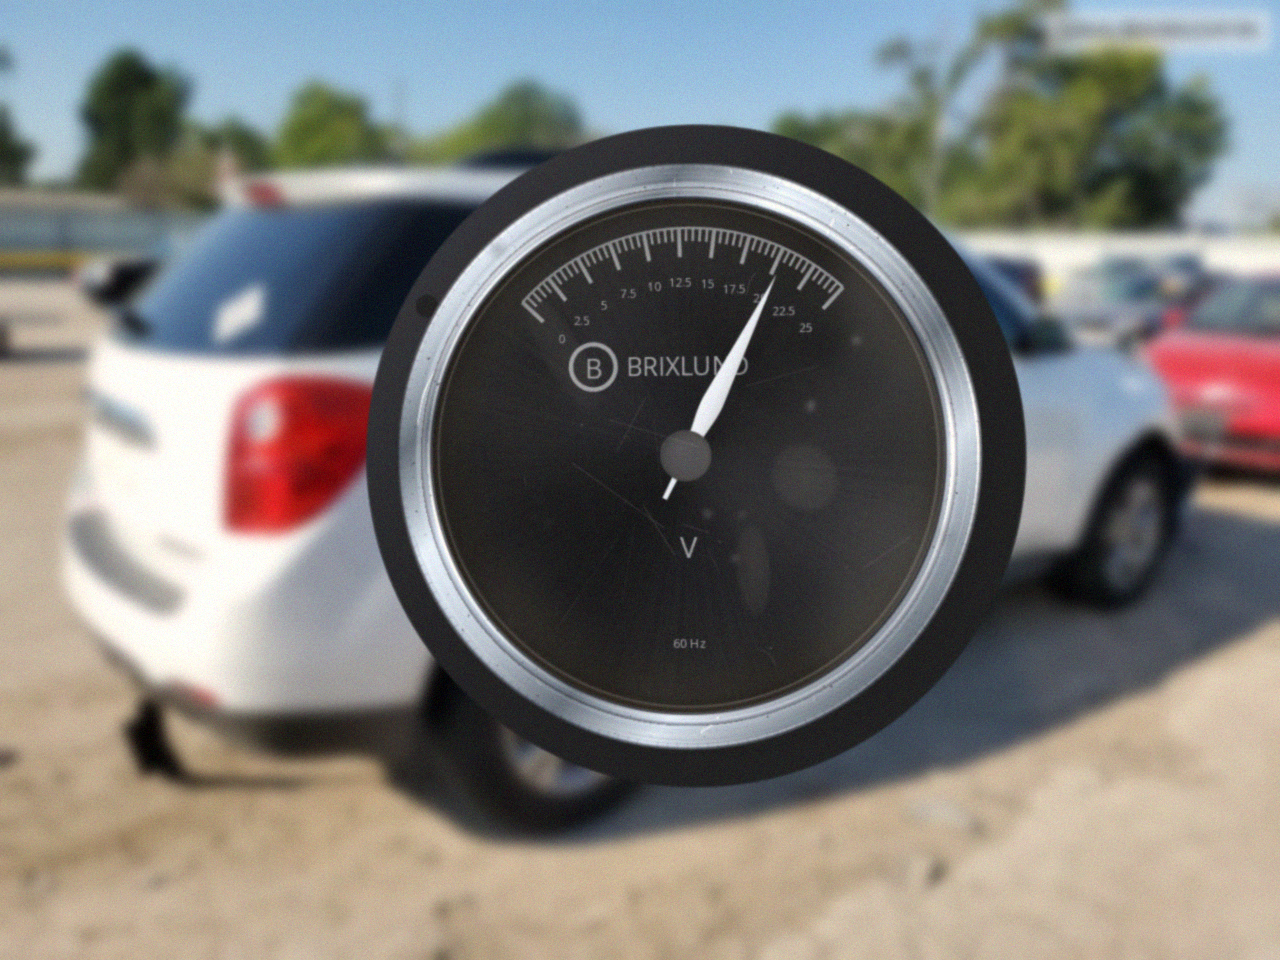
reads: 20.5
